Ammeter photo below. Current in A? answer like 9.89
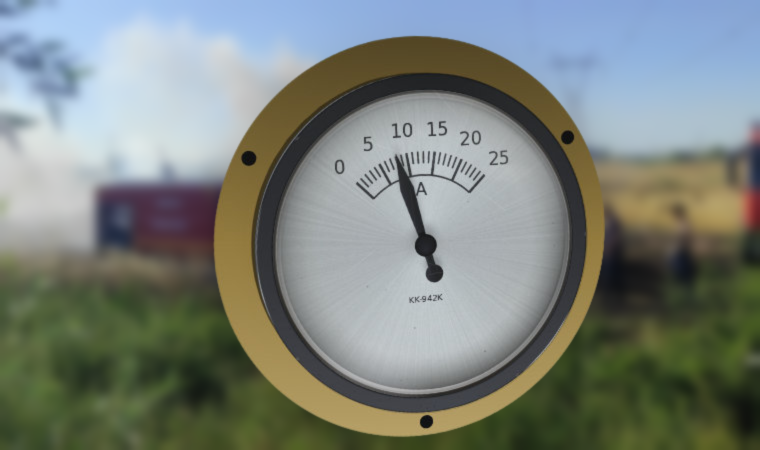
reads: 8
